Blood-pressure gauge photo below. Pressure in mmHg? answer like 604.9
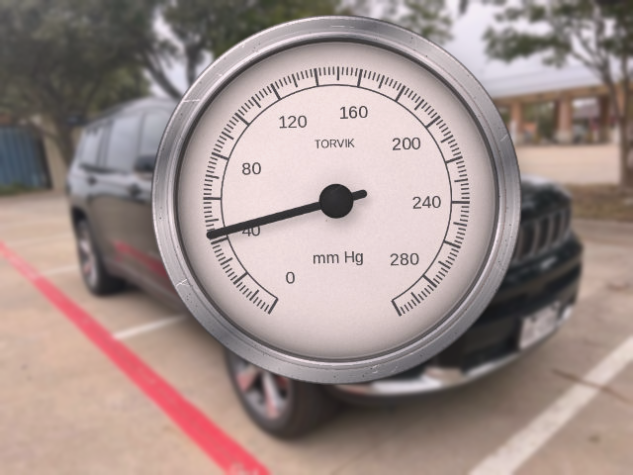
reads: 44
